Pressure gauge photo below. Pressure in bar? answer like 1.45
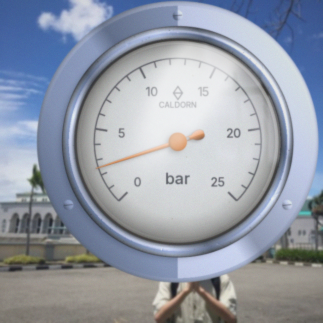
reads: 2.5
